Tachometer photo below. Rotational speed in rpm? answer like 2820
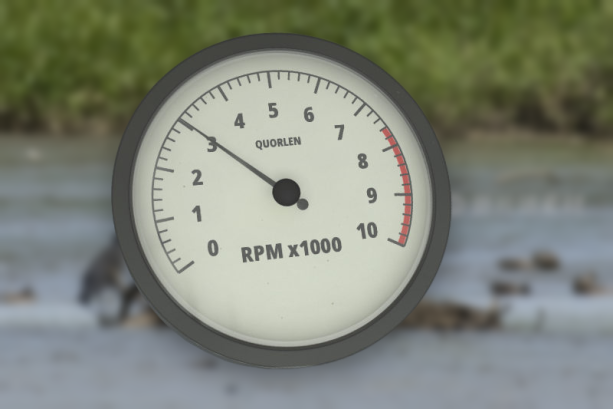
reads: 3000
